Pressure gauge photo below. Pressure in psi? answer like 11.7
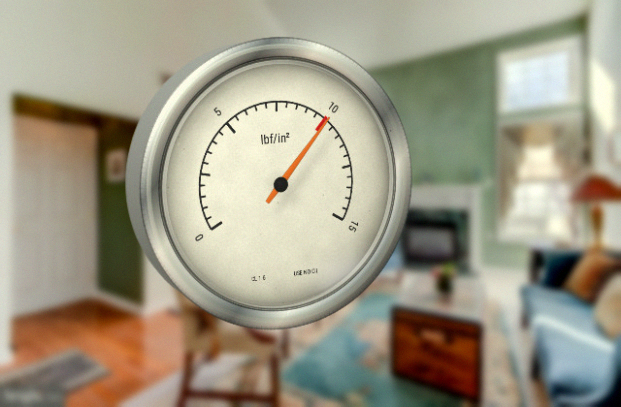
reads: 10
